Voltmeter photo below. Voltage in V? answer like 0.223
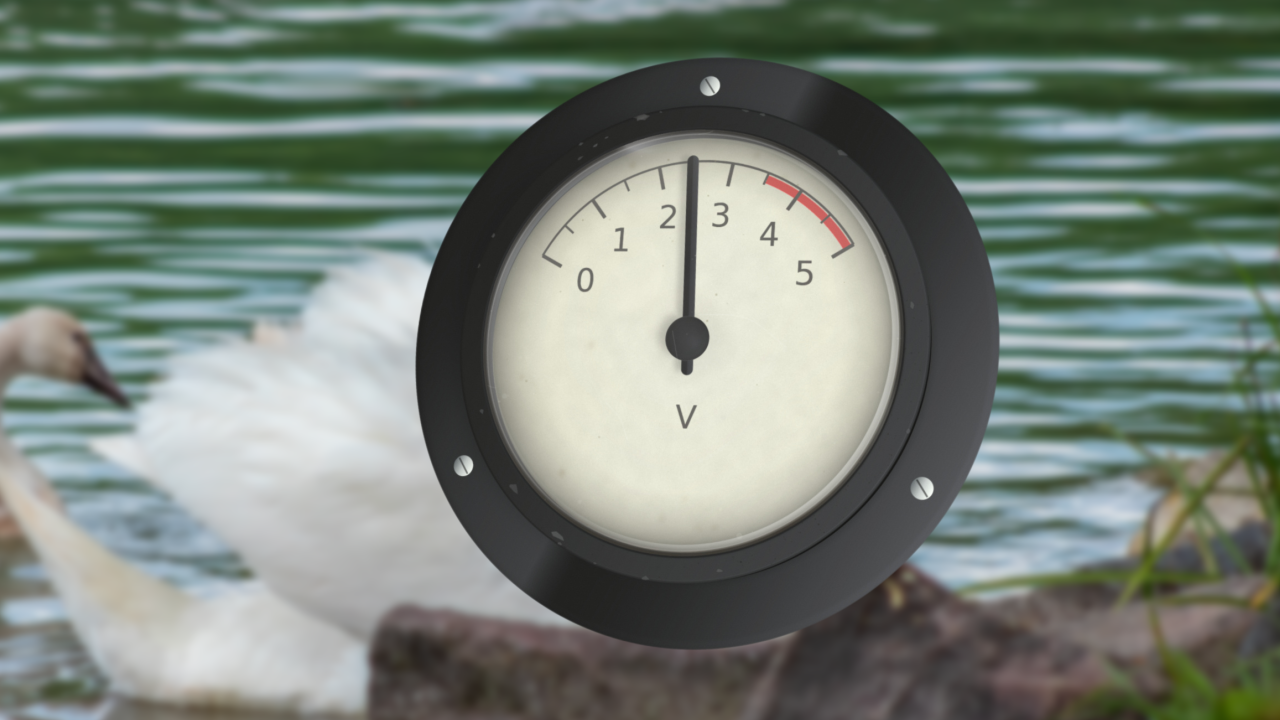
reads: 2.5
